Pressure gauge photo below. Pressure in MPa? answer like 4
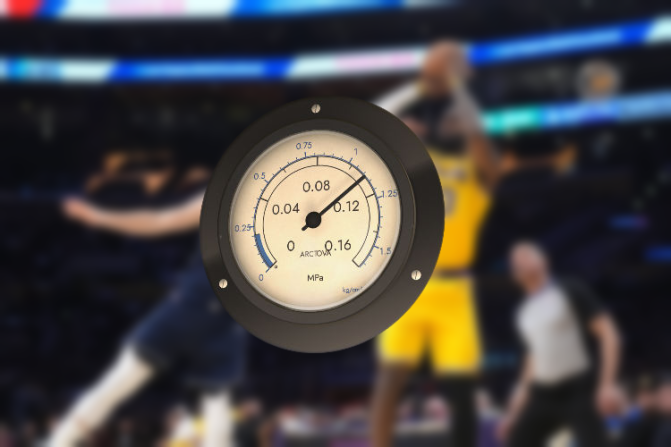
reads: 0.11
